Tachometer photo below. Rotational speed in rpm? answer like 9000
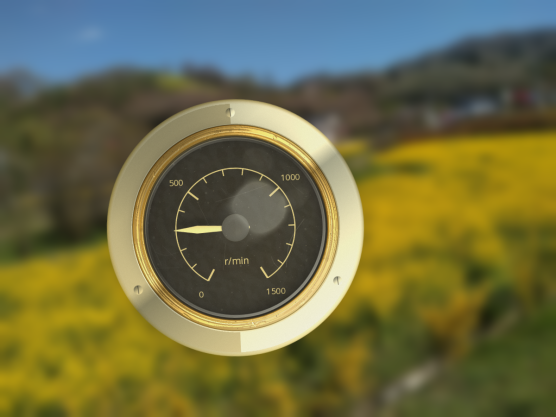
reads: 300
